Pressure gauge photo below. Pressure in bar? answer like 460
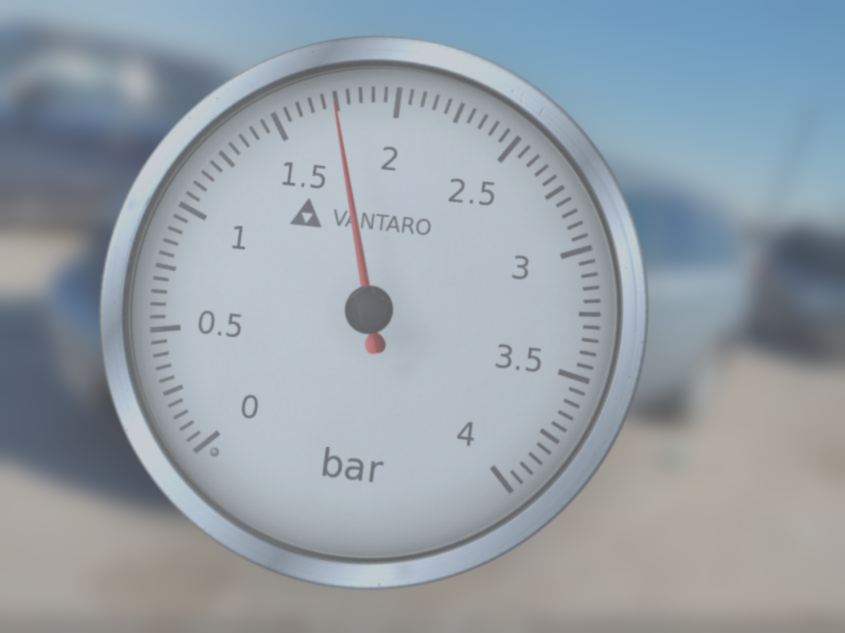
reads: 1.75
